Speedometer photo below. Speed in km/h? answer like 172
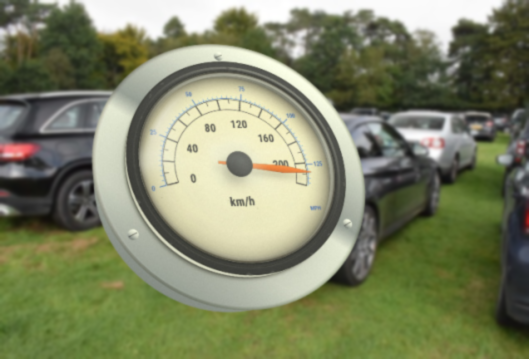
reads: 210
